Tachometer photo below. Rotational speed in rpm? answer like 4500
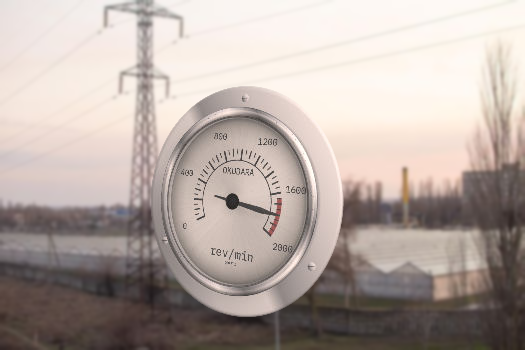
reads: 1800
